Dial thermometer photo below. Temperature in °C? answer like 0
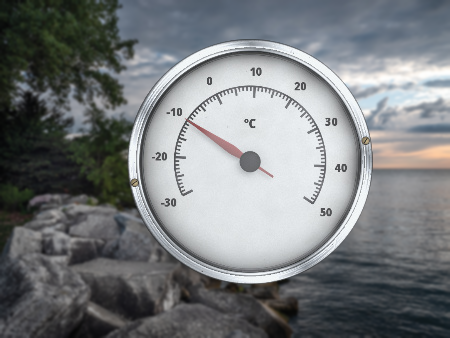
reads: -10
